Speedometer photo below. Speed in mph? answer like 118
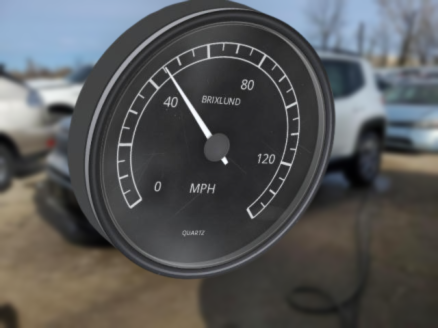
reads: 45
